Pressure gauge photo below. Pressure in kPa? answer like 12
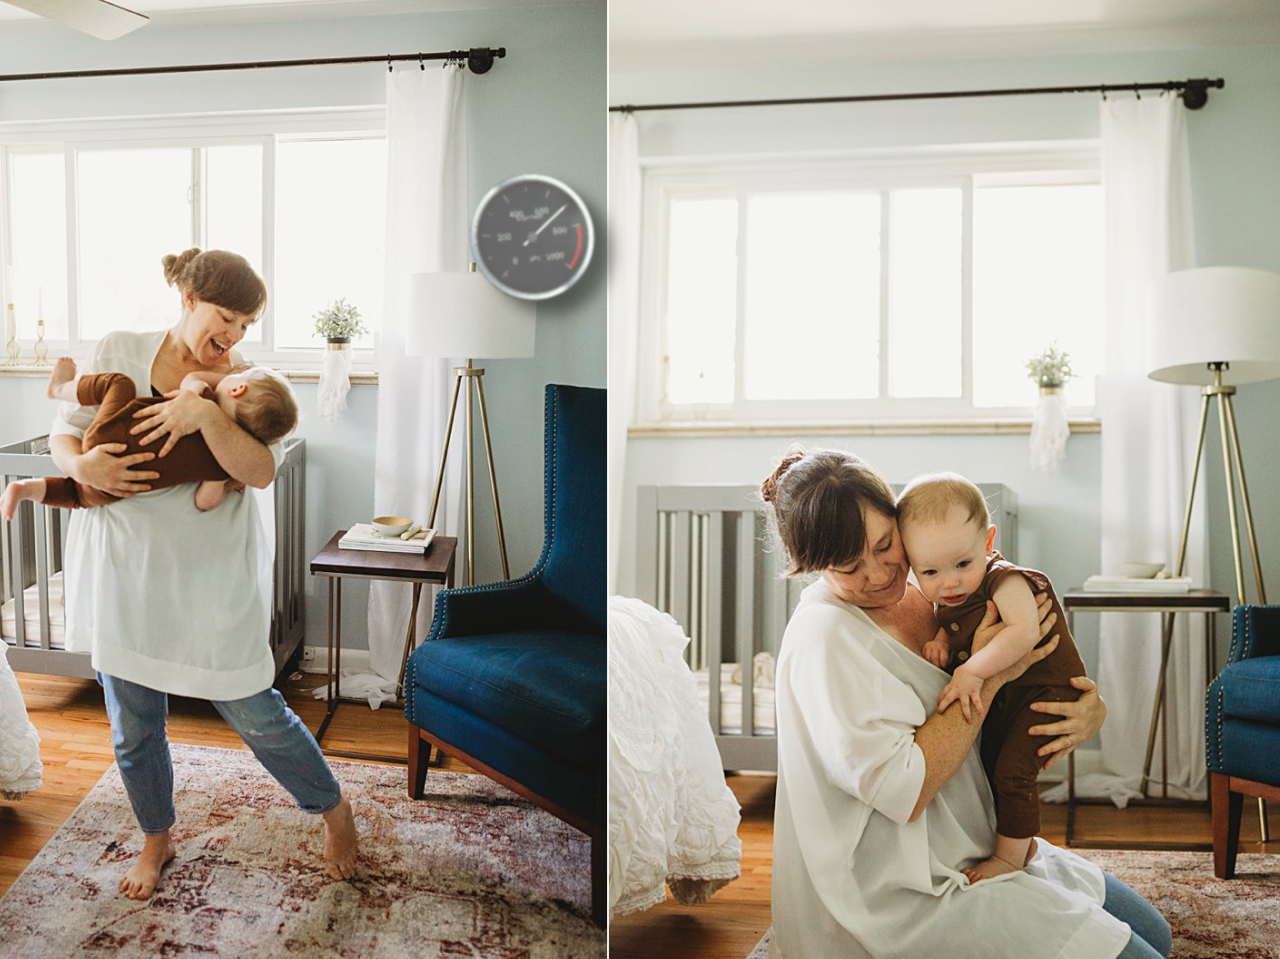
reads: 700
